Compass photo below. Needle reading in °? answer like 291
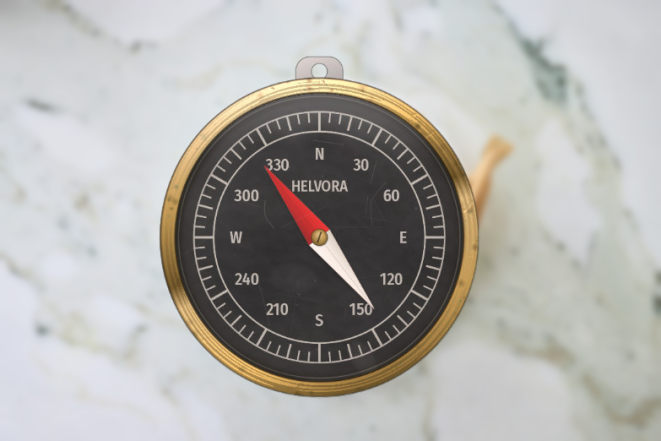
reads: 322.5
